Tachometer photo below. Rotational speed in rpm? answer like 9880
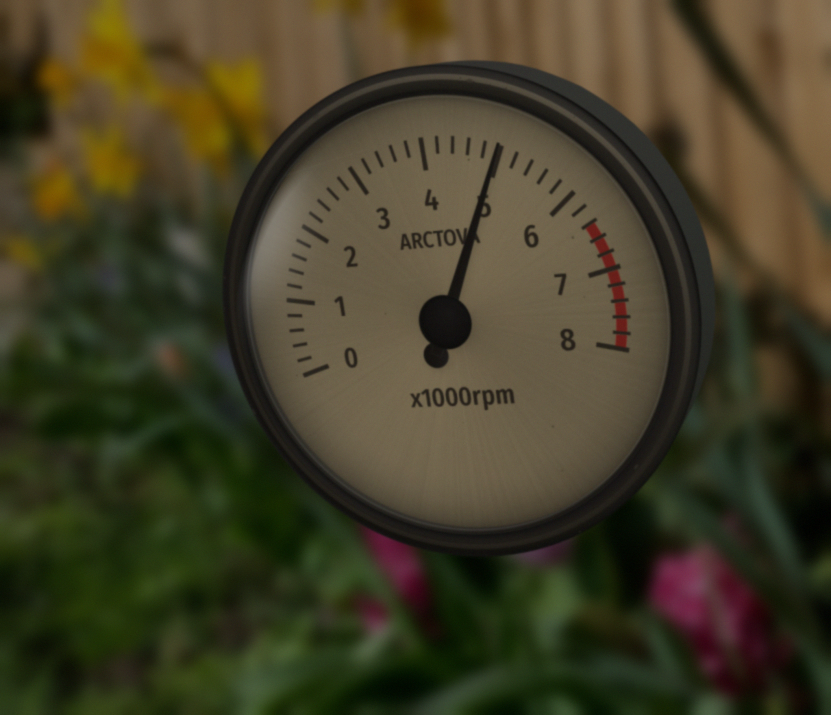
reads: 5000
